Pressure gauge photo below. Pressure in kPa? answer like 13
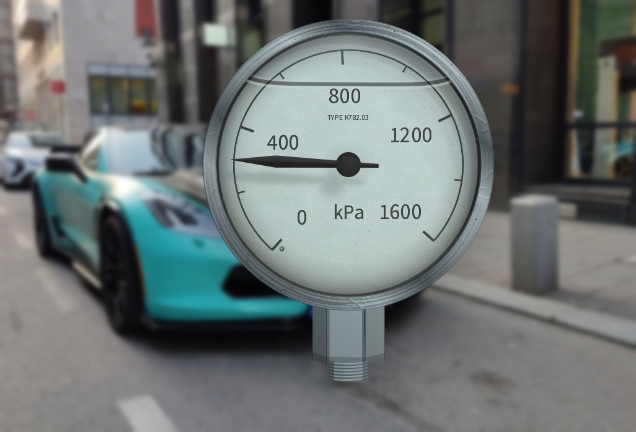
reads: 300
